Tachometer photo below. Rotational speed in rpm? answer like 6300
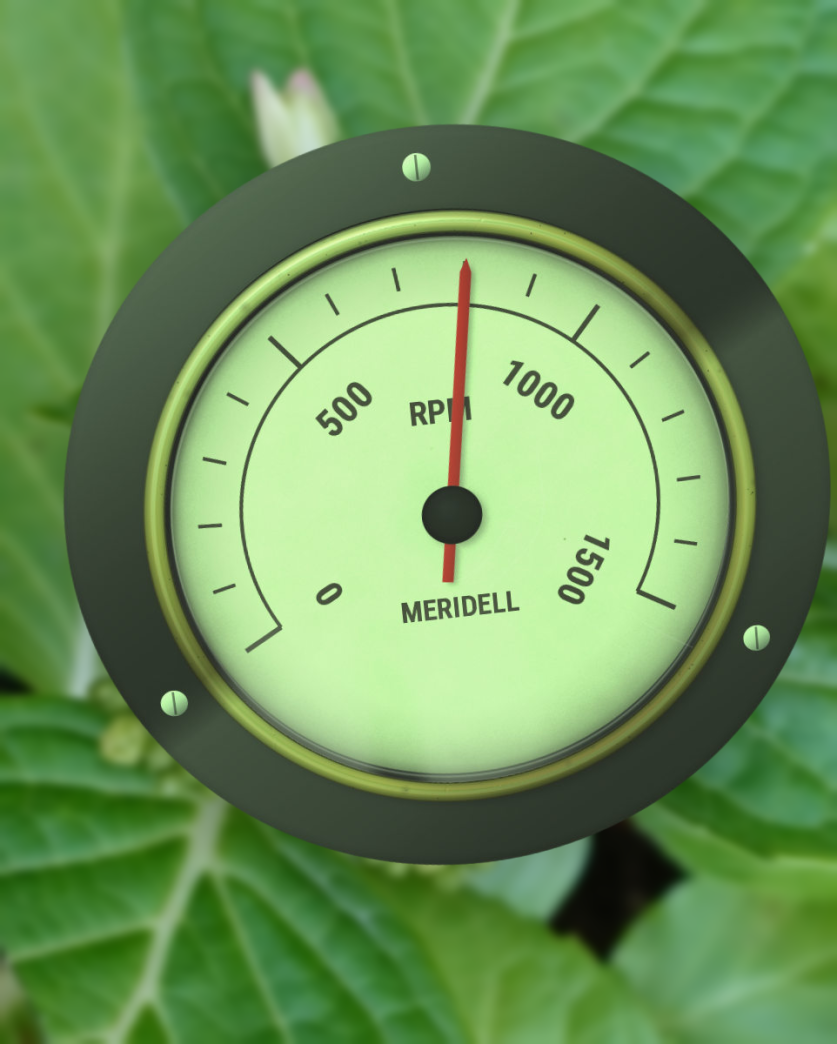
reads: 800
